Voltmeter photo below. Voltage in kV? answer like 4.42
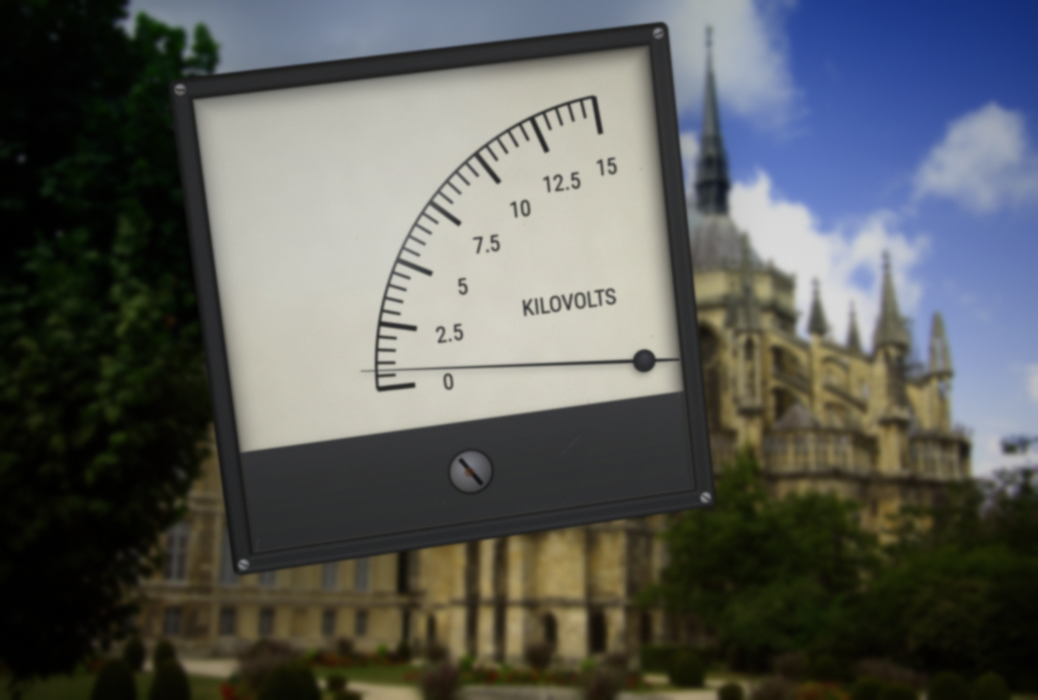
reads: 0.75
